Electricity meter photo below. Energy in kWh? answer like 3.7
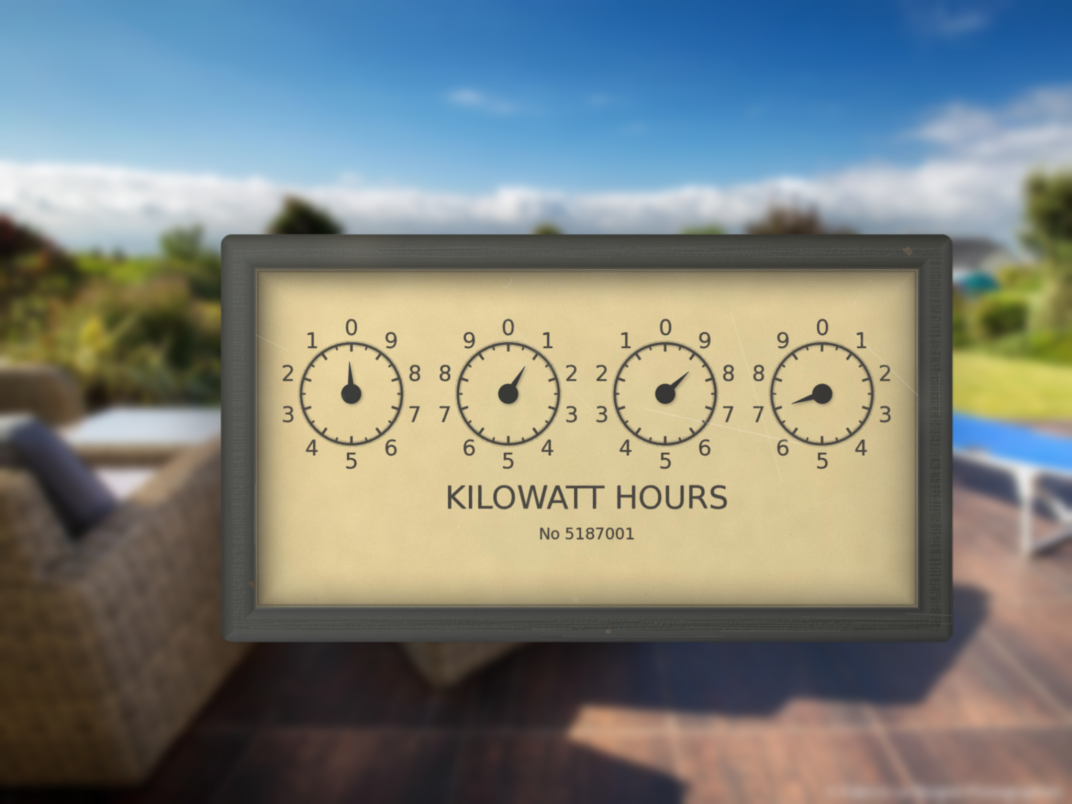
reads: 87
